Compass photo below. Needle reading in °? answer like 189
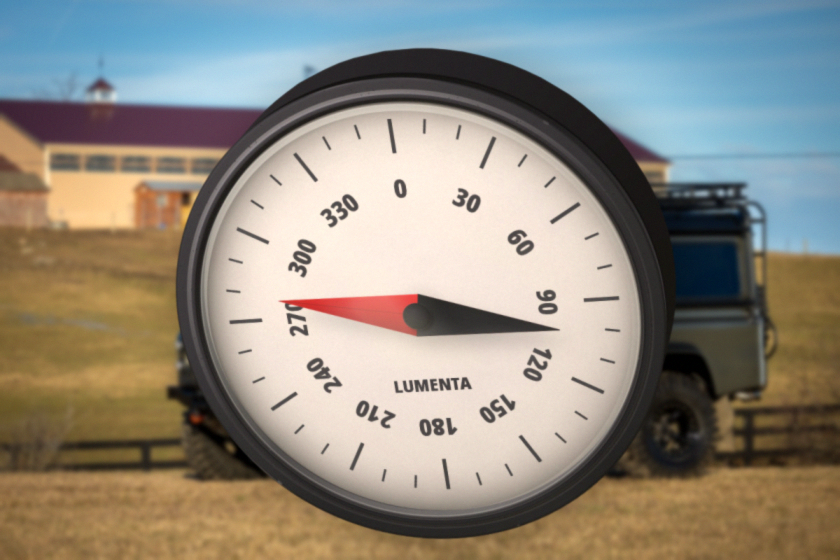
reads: 280
